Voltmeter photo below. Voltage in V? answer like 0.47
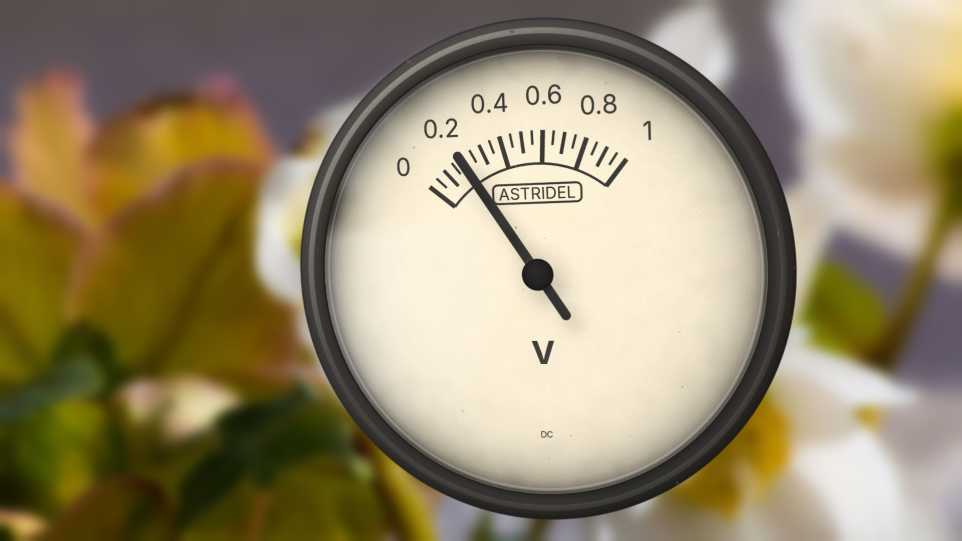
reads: 0.2
